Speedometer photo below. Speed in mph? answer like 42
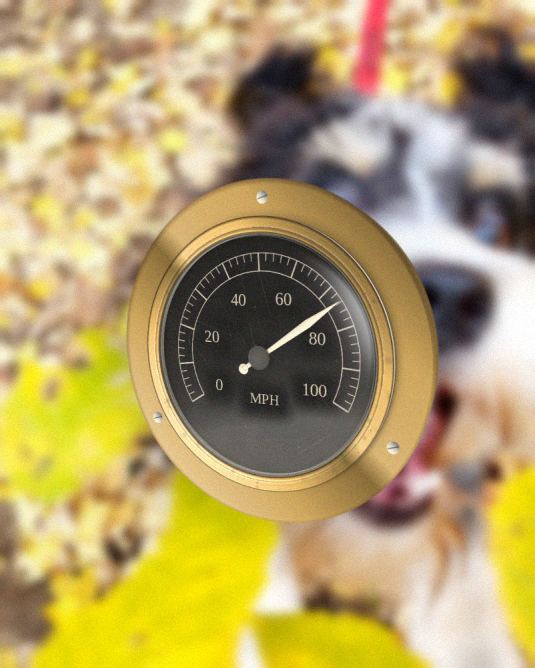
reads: 74
